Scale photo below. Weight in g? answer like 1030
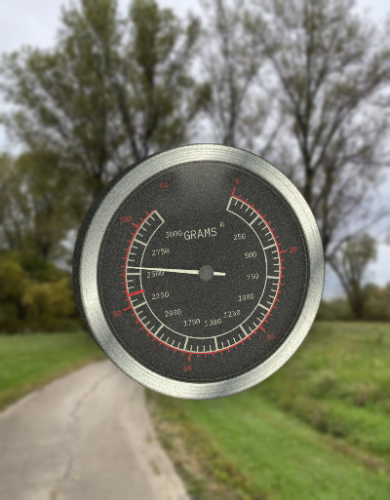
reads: 2550
